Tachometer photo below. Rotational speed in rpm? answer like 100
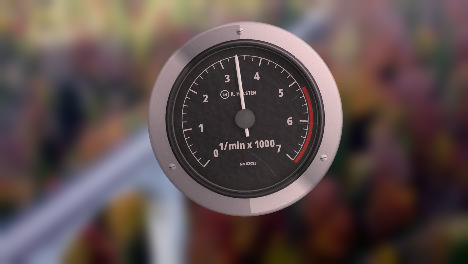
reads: 3400
